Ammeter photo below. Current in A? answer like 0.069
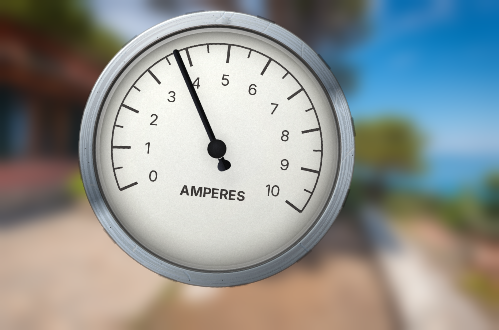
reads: 3.75
